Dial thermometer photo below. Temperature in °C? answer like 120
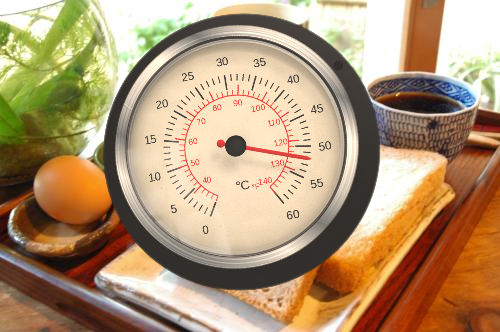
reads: 52
